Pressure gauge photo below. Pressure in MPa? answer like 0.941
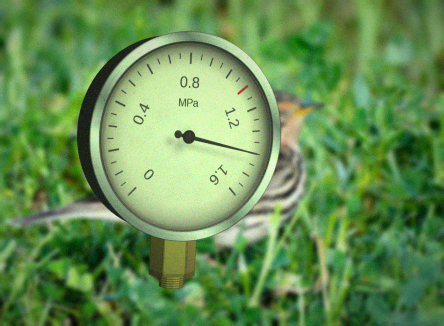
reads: 1.4
